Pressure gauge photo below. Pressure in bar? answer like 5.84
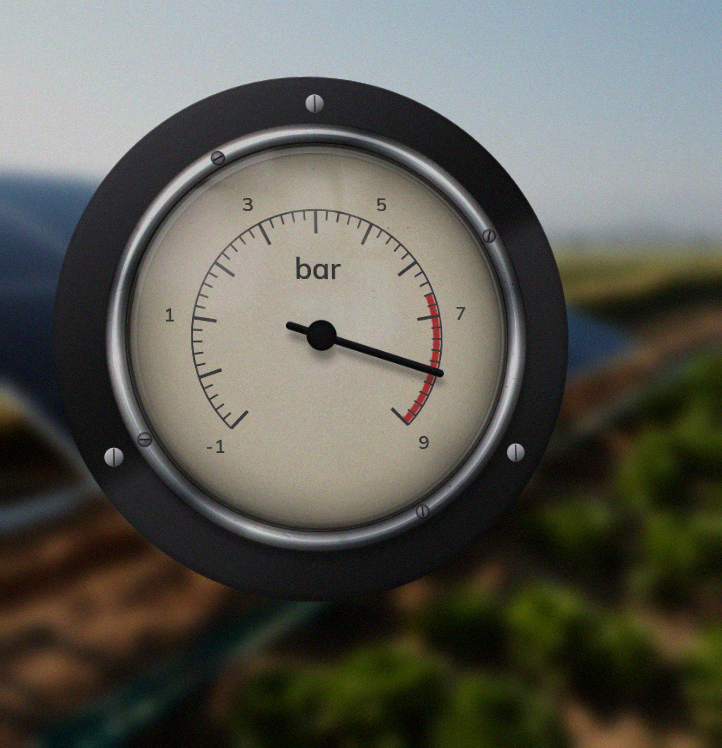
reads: 8
